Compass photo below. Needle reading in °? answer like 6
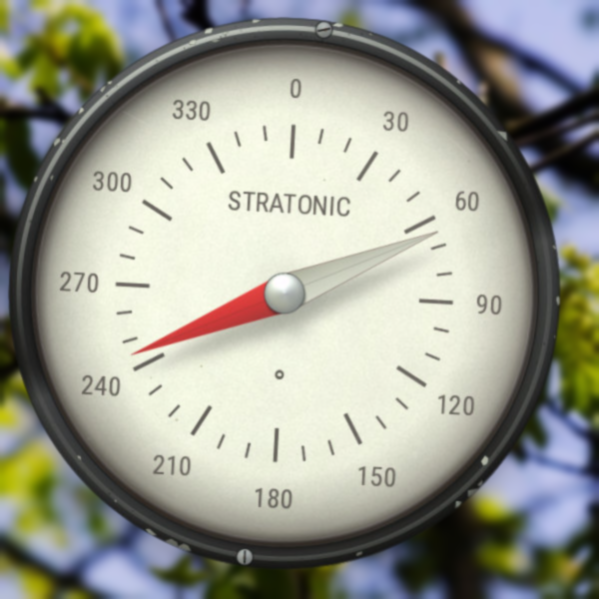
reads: 245
